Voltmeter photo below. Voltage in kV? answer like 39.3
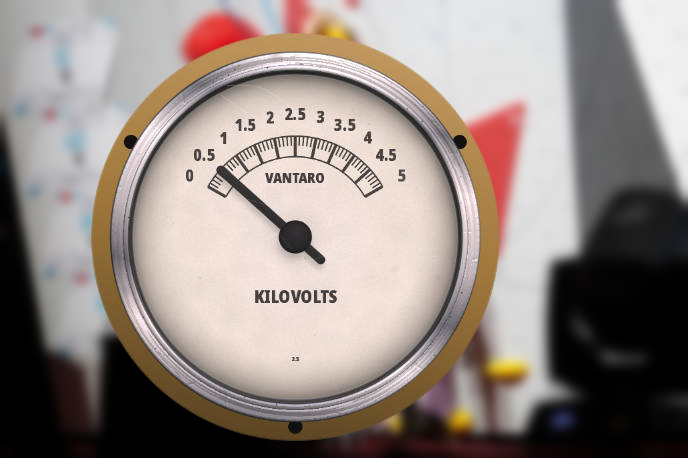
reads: 0.5
